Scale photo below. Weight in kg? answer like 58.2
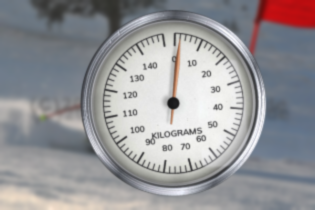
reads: 2
